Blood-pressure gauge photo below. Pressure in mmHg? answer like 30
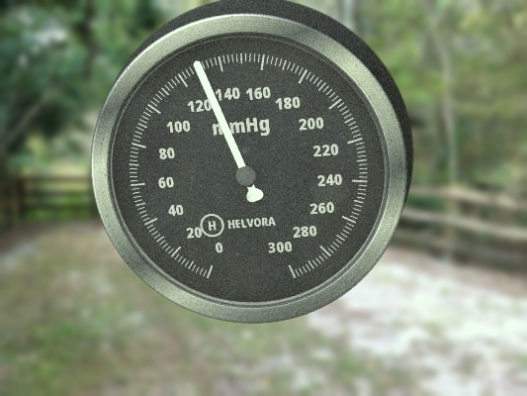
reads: 130
